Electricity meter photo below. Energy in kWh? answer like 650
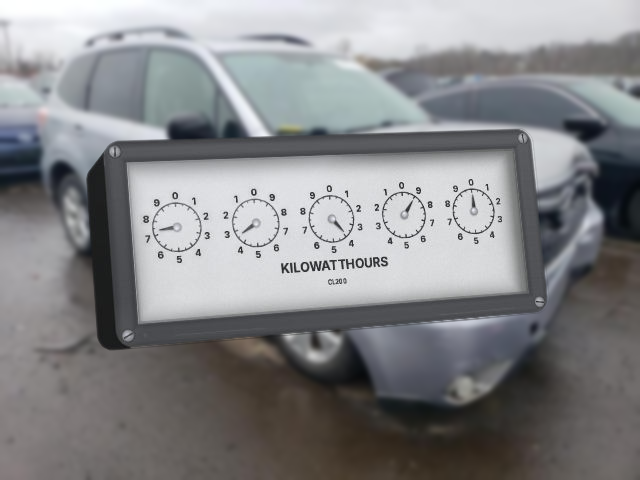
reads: 73390
